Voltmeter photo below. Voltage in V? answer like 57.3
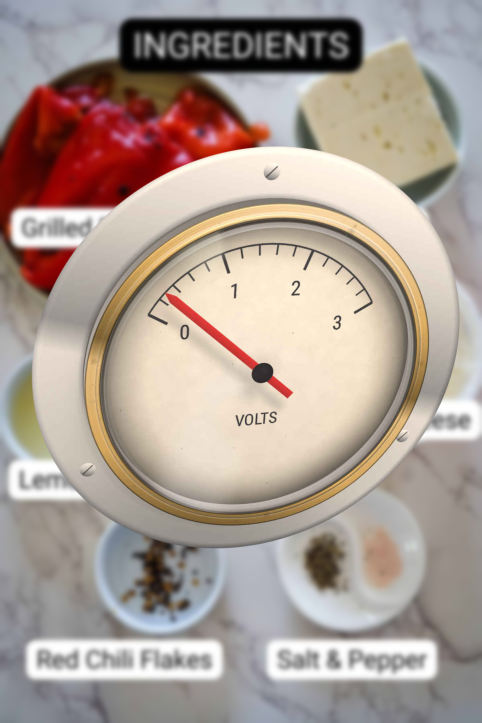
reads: 0.3
